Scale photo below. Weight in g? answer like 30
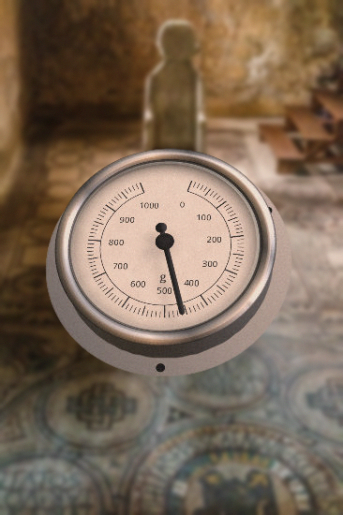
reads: 460
